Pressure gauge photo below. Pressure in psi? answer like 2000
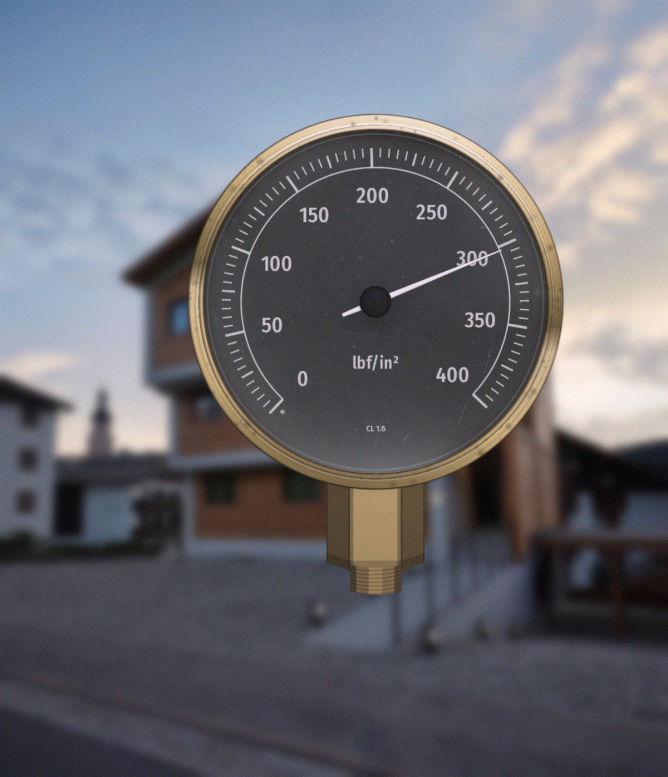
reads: 302.5
